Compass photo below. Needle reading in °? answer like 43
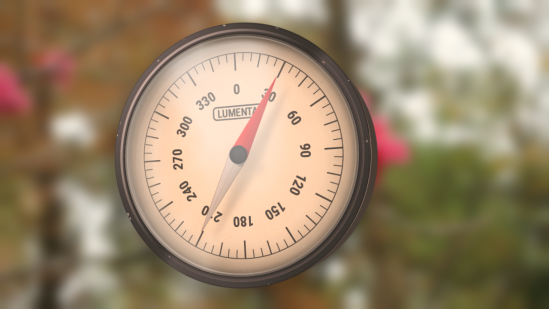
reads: 30
